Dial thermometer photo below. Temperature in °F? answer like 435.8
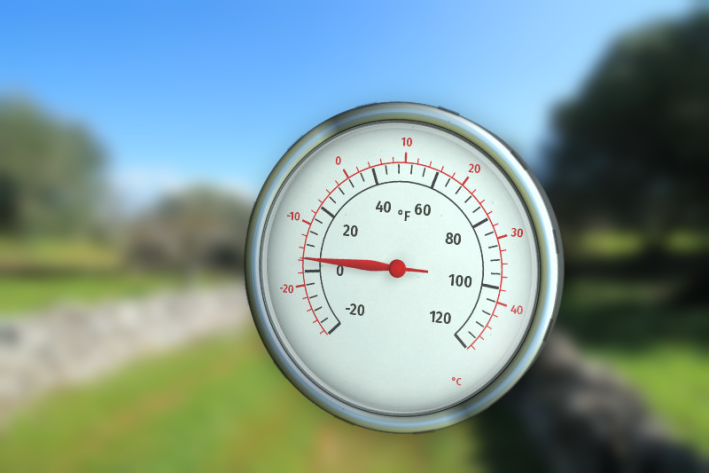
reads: 4
